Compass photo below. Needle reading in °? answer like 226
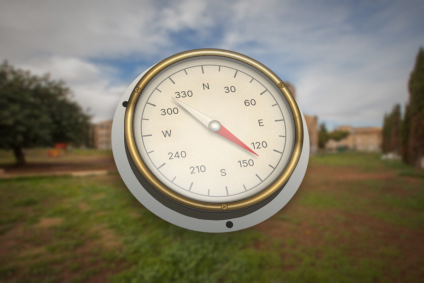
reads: 135
